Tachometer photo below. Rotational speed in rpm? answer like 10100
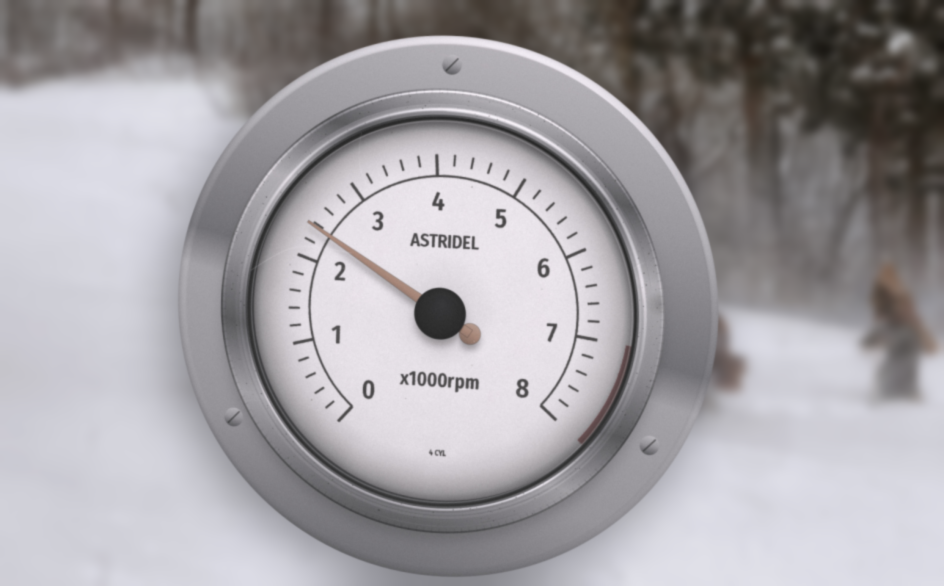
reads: 2400
